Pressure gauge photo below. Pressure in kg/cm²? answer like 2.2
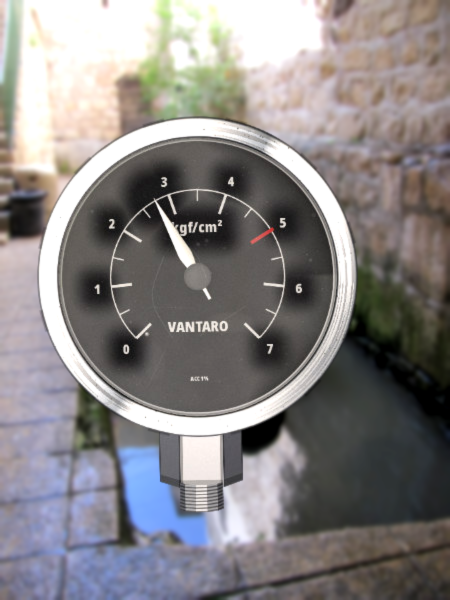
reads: 2.75
